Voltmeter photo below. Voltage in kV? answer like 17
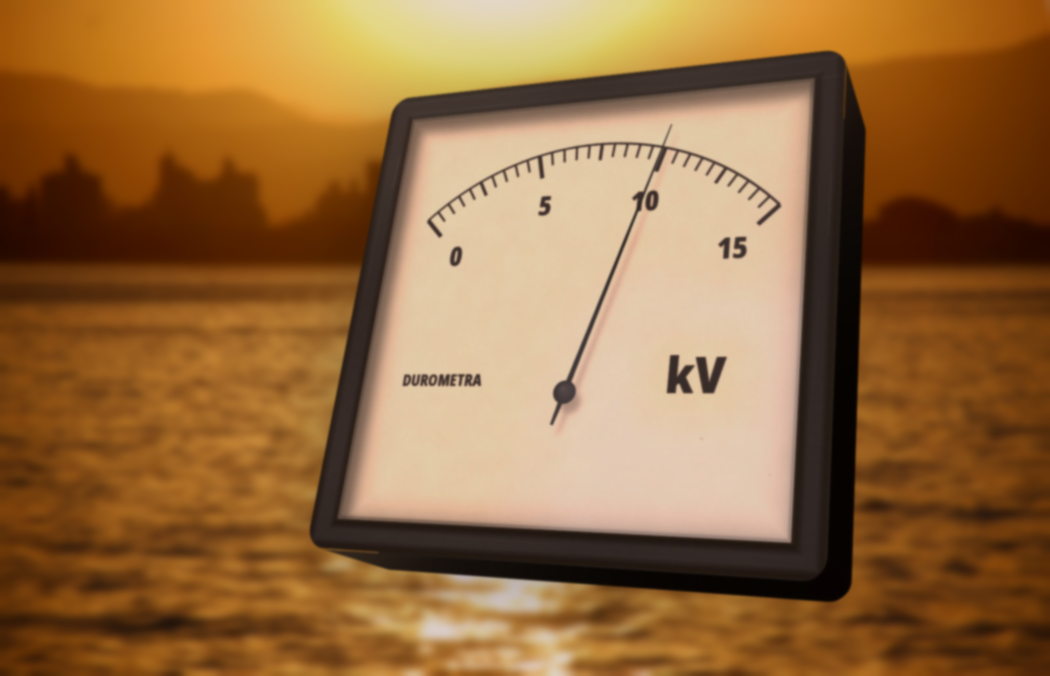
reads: 10
